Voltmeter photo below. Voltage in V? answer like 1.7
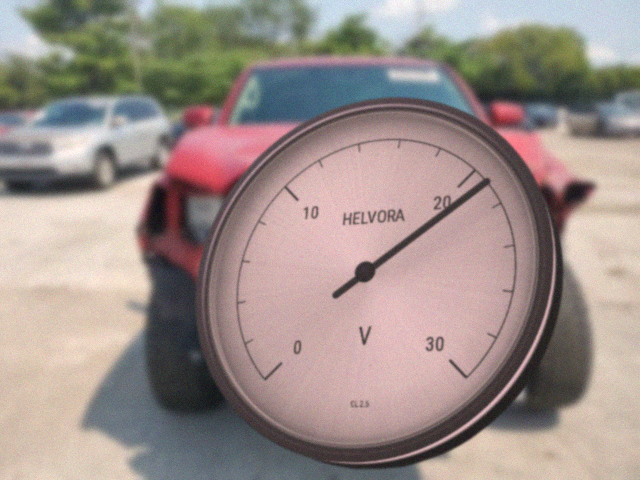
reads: 21
